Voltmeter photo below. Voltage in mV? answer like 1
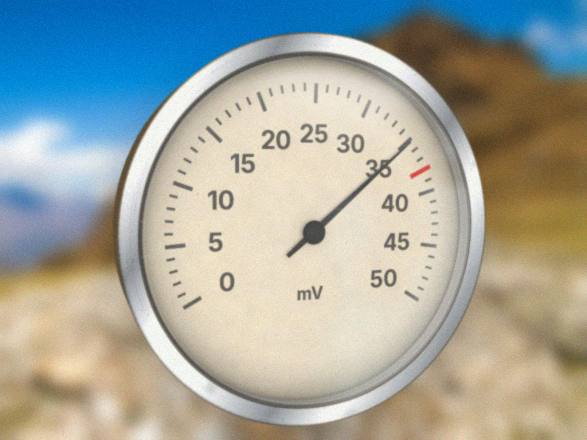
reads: 35
